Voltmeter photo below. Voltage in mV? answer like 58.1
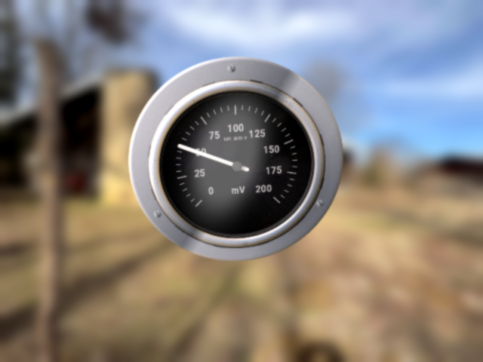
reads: 50
